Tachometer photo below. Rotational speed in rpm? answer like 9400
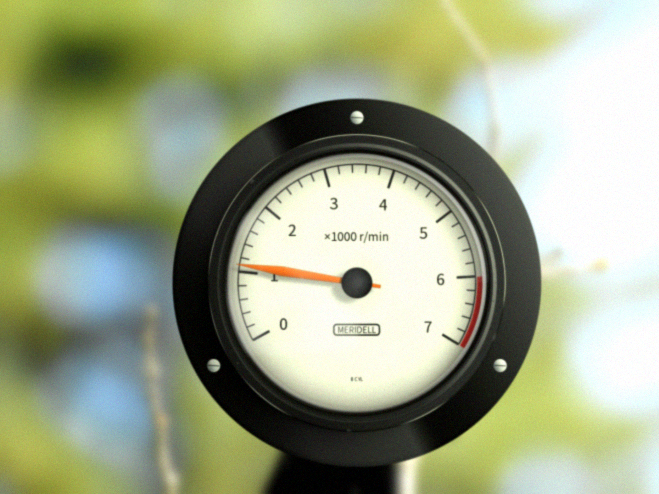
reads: 1100
